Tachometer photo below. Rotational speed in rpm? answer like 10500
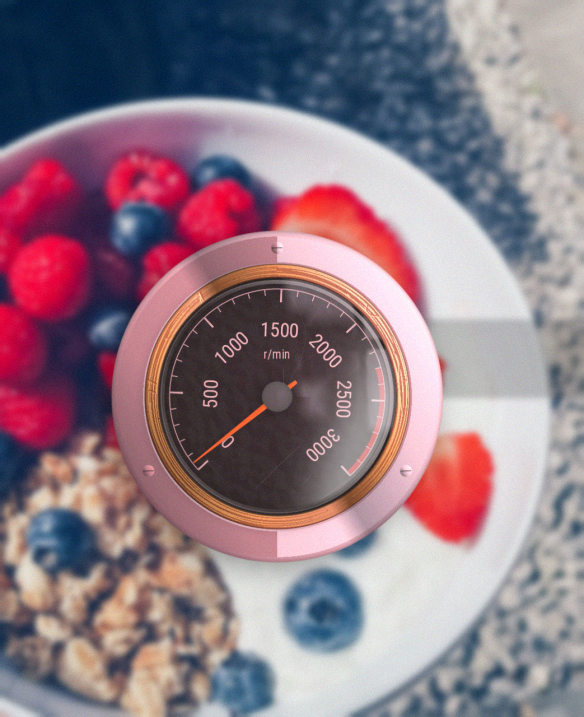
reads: 50
